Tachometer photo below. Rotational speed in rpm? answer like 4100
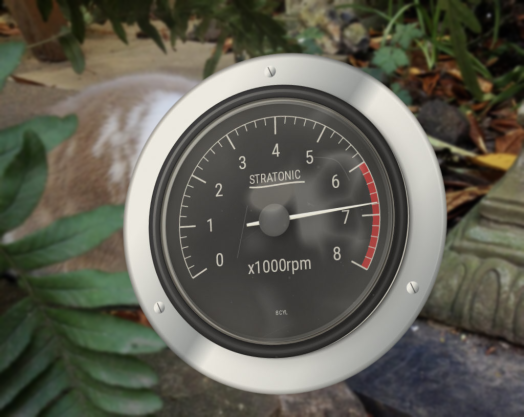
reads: 6800
